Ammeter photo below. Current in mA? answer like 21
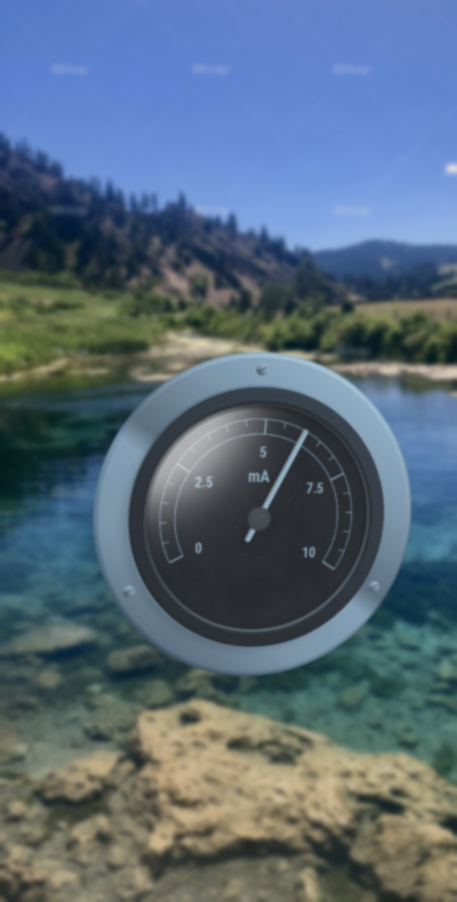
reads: 6
